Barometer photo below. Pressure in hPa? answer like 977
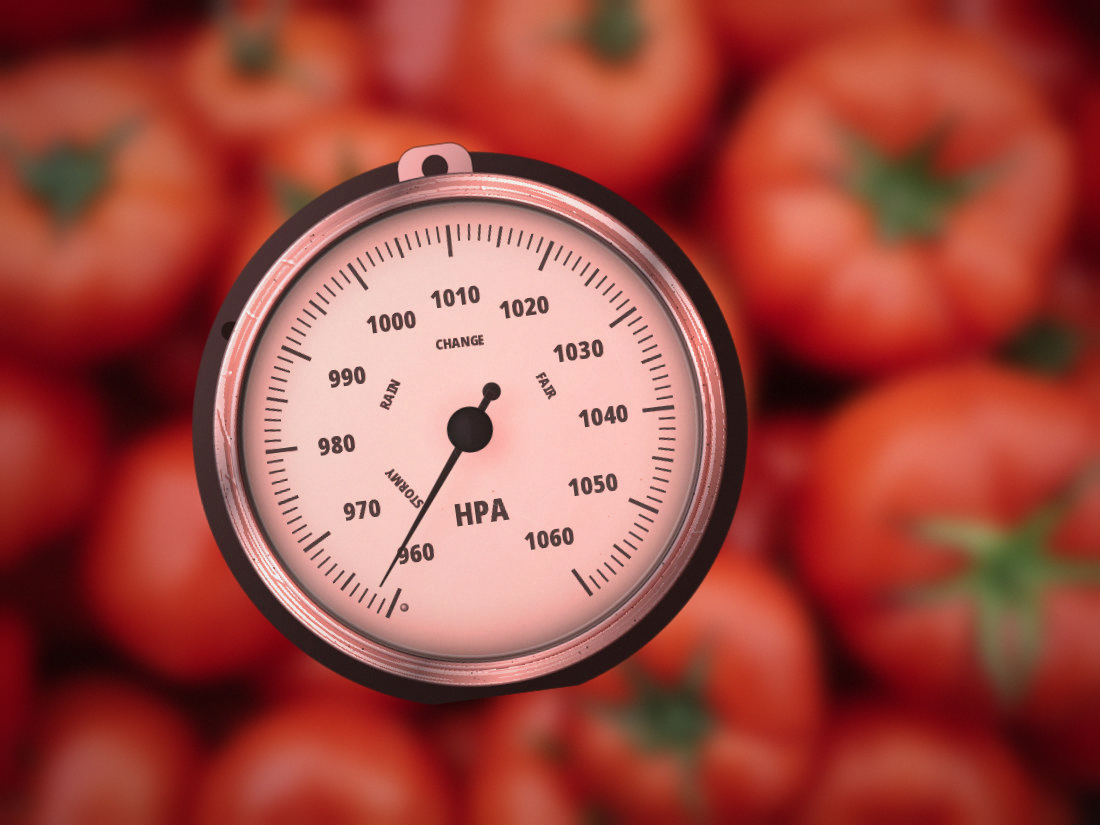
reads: 962
